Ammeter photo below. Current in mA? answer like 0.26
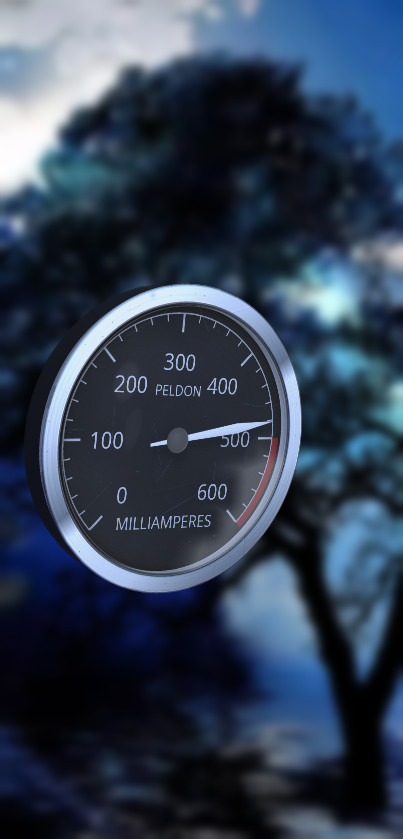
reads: 480
